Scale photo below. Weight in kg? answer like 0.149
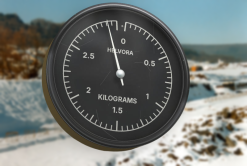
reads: 2.9
